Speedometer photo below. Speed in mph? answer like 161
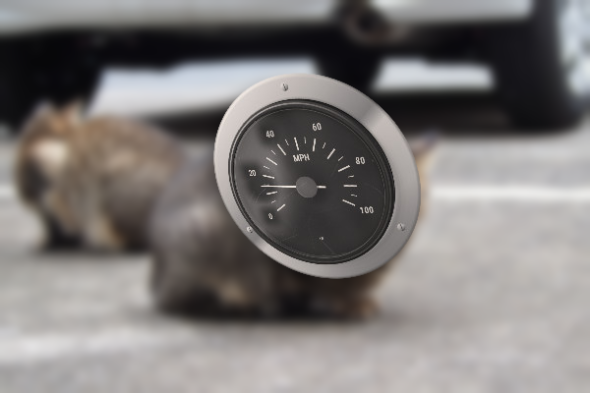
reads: 15
